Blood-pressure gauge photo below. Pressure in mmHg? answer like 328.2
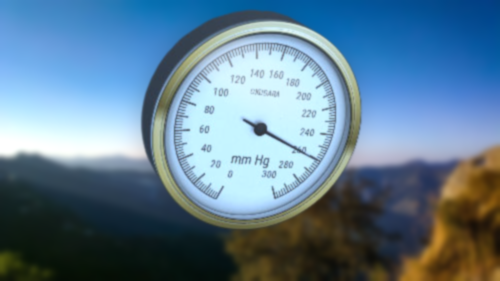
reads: 260
